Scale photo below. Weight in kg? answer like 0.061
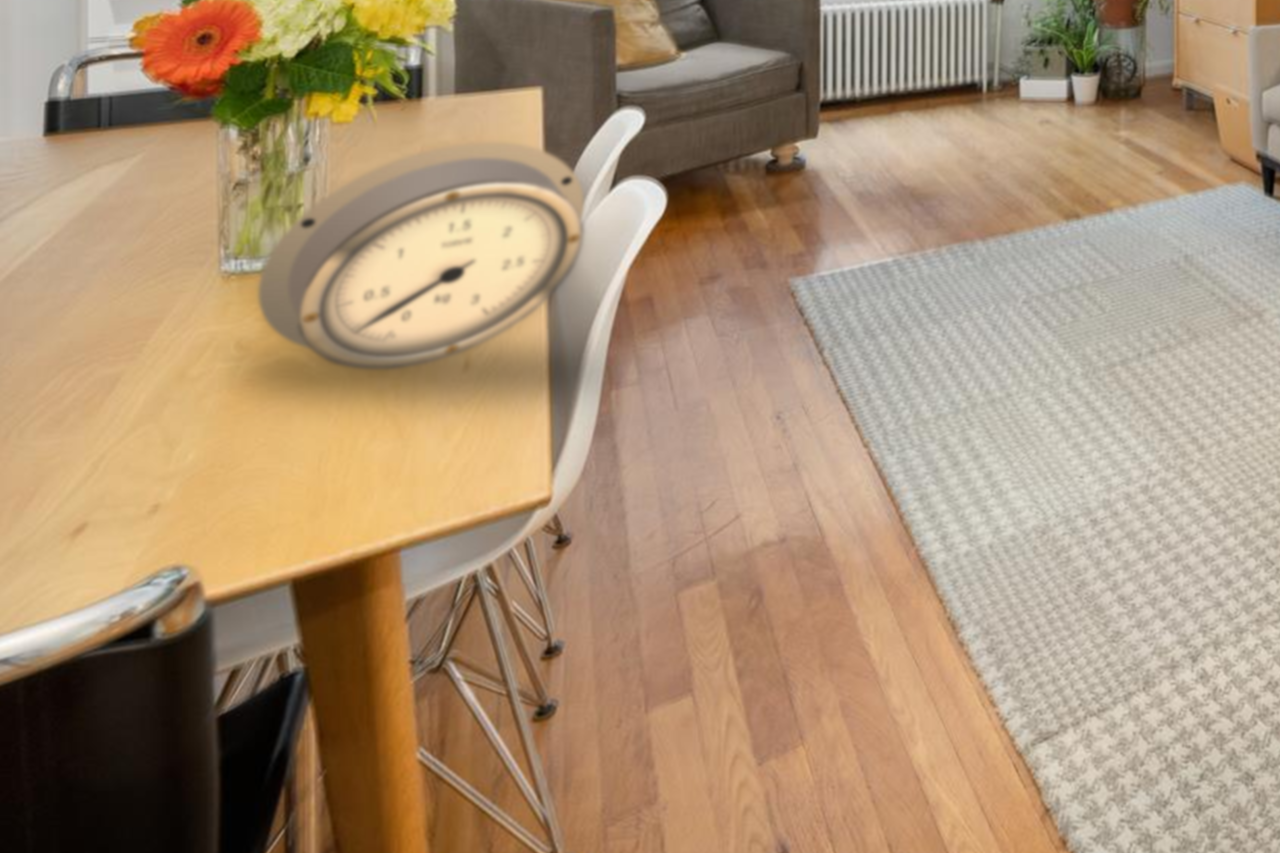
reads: 0.25
